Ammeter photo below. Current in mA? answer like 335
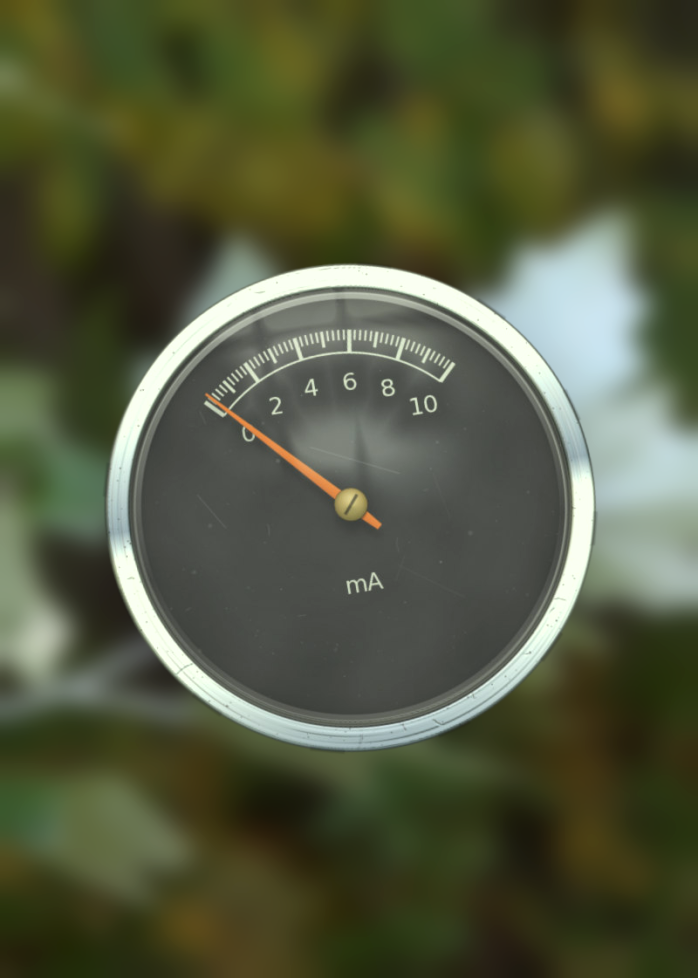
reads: 0.2
